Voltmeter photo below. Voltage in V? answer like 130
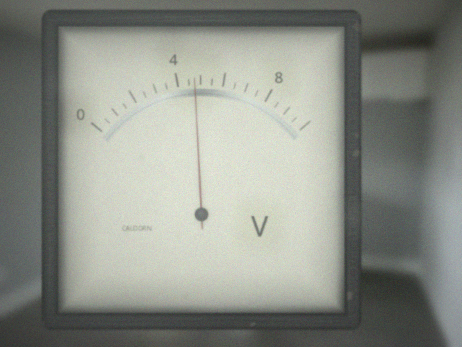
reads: 4.75
